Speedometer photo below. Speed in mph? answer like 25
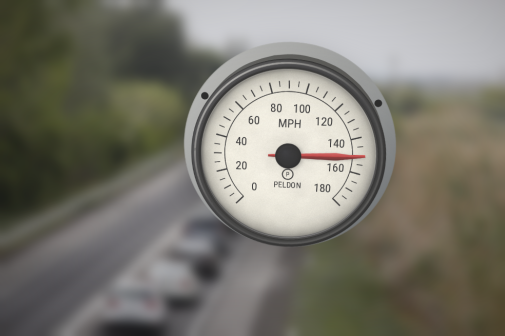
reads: 150
